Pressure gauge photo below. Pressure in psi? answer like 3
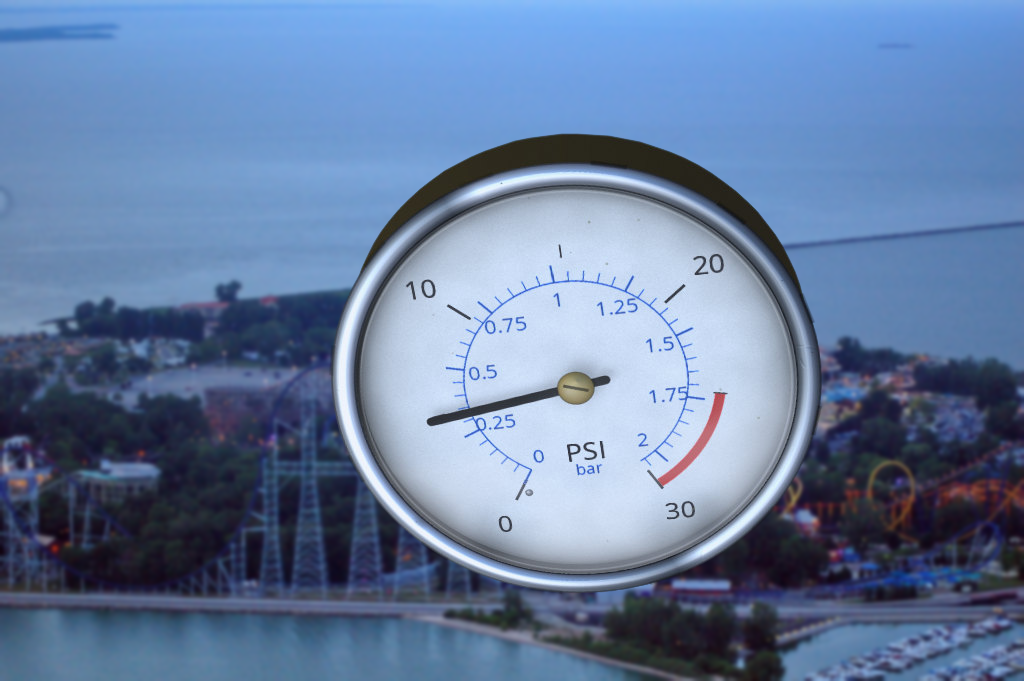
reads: 5
